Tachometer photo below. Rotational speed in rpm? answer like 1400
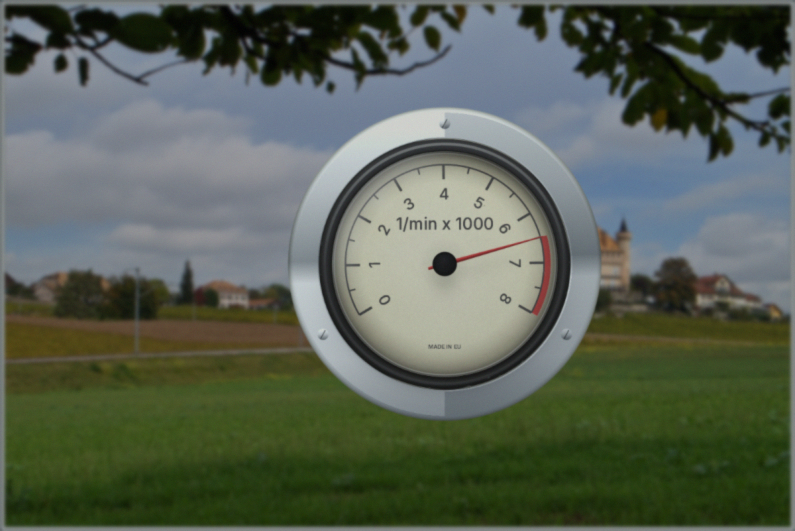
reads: 6500
